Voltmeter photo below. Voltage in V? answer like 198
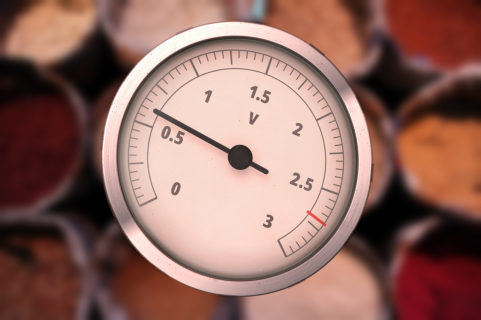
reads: 0.6
